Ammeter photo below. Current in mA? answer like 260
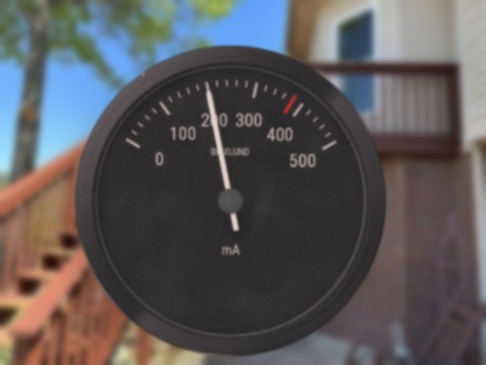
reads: 200
